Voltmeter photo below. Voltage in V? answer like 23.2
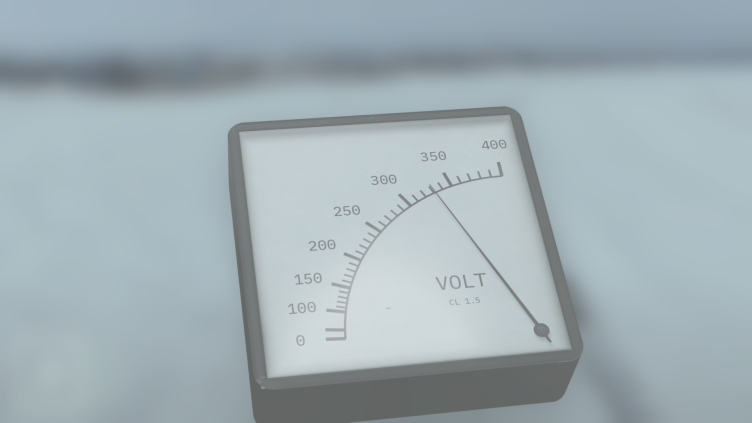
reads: 330
